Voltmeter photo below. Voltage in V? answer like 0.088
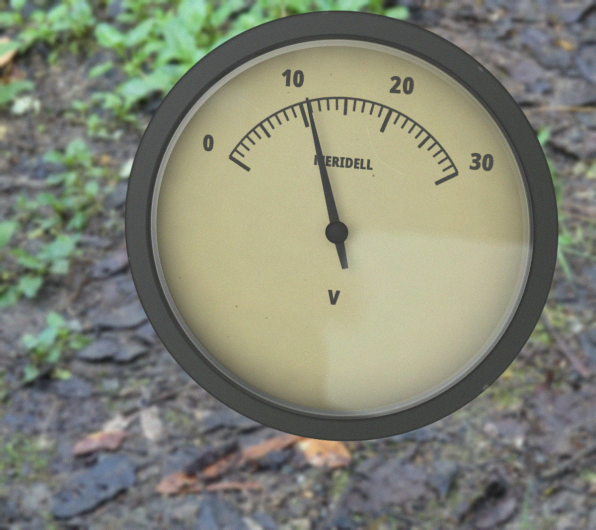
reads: 11
